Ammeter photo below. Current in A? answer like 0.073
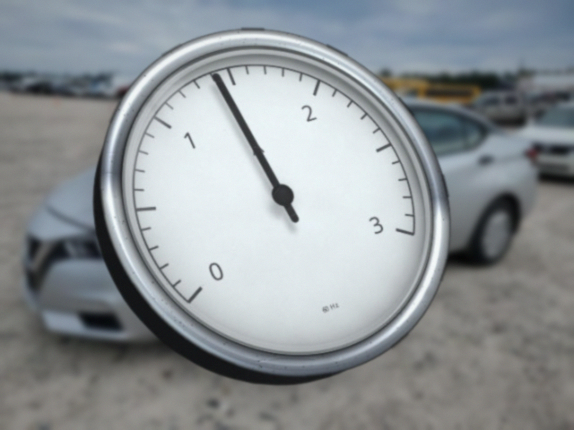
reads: 1.4
